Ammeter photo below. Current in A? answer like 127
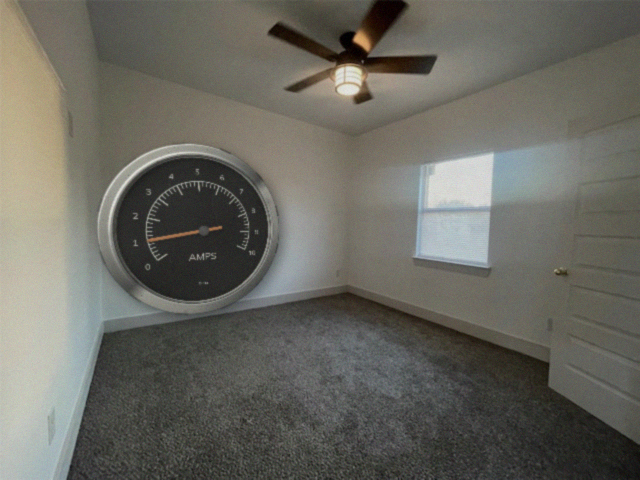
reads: 1
